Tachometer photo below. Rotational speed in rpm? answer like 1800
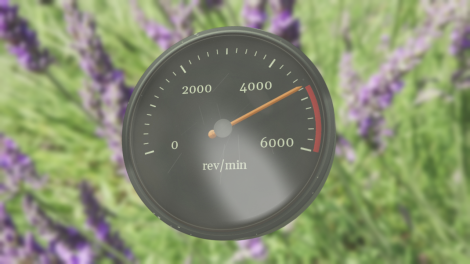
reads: 4800
